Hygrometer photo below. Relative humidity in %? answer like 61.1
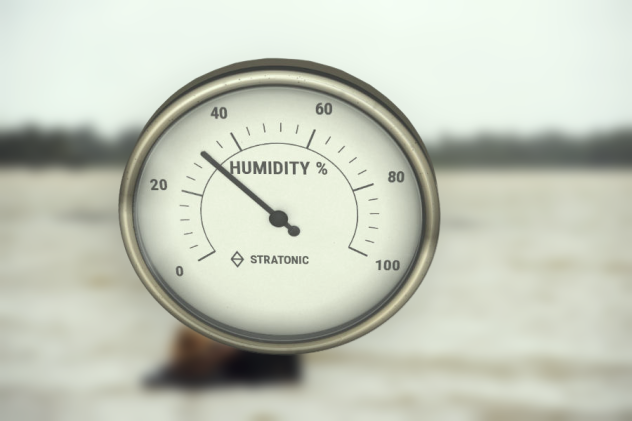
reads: 32
